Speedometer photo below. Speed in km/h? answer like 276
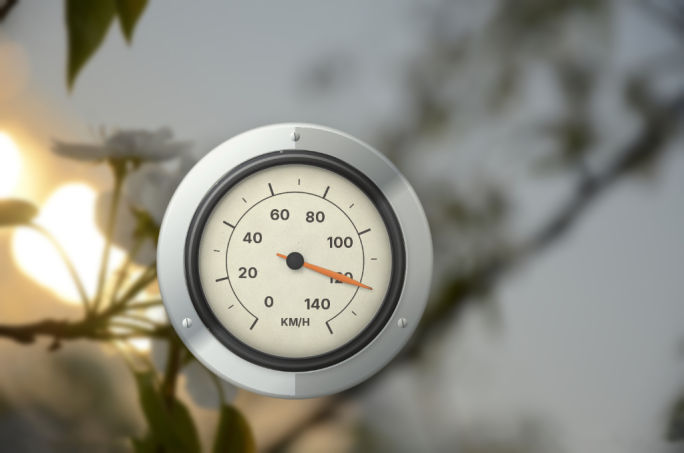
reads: 120
